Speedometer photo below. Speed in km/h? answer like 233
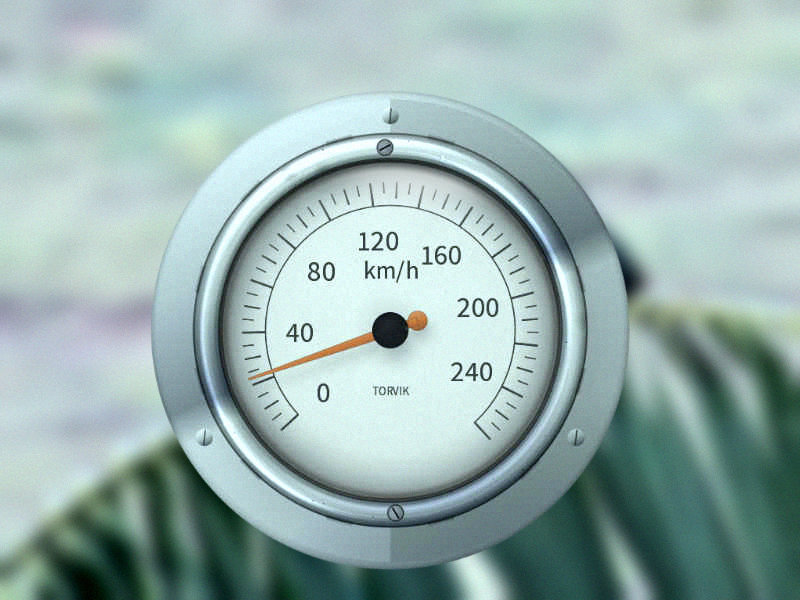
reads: 22.5
